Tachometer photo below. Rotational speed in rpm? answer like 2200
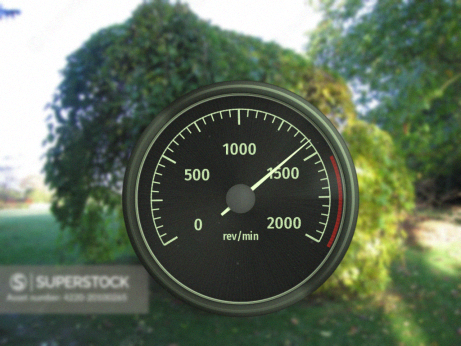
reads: 1425
